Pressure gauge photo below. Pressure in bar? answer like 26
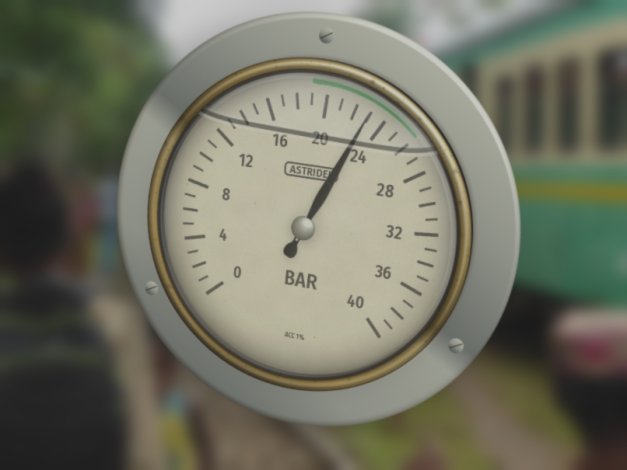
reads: 23
